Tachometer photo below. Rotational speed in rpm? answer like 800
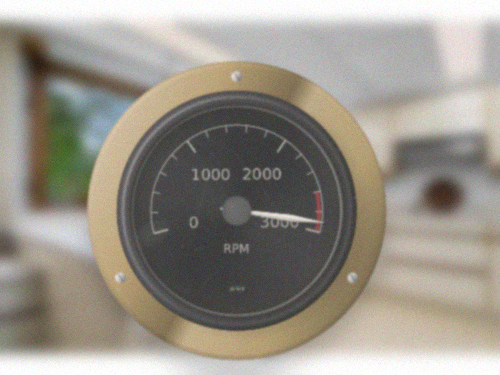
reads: 2900
